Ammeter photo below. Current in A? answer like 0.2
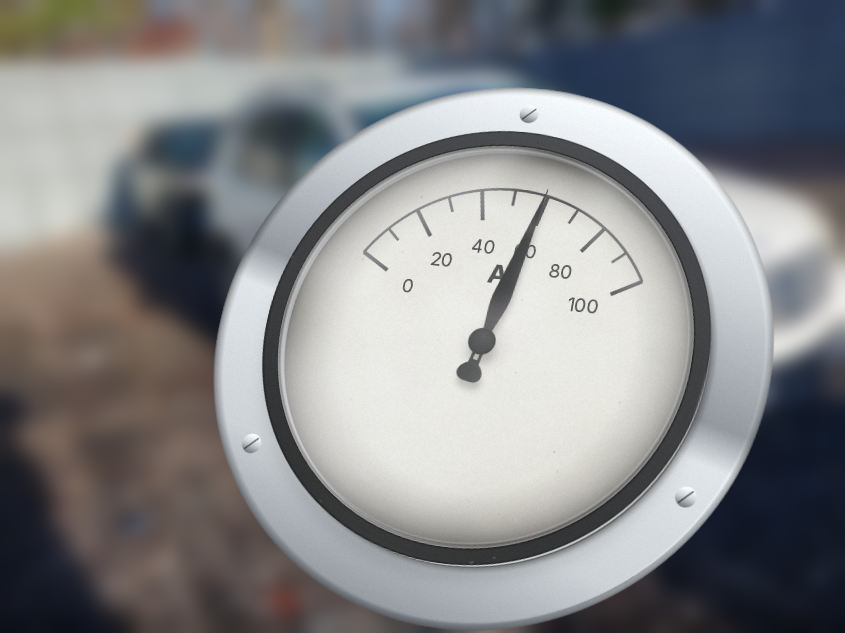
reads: 60
